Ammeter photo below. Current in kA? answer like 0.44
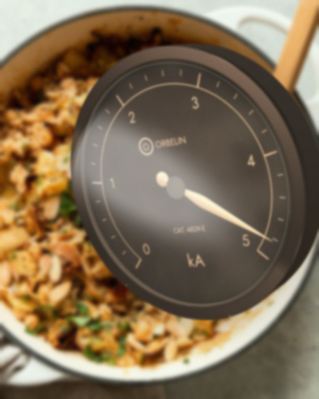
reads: 4.8
